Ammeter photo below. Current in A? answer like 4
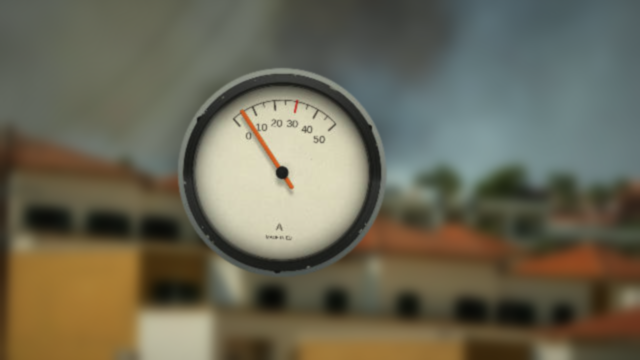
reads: 5
